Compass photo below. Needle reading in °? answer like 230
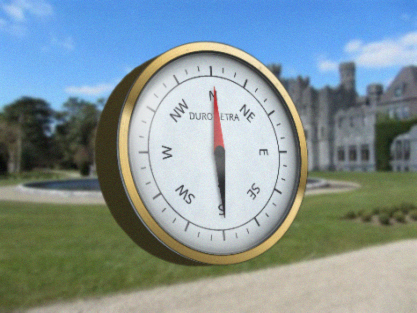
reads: 0
